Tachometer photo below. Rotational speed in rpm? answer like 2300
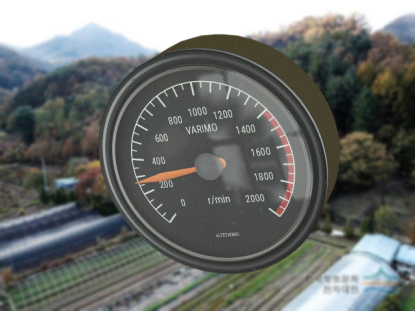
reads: 275
